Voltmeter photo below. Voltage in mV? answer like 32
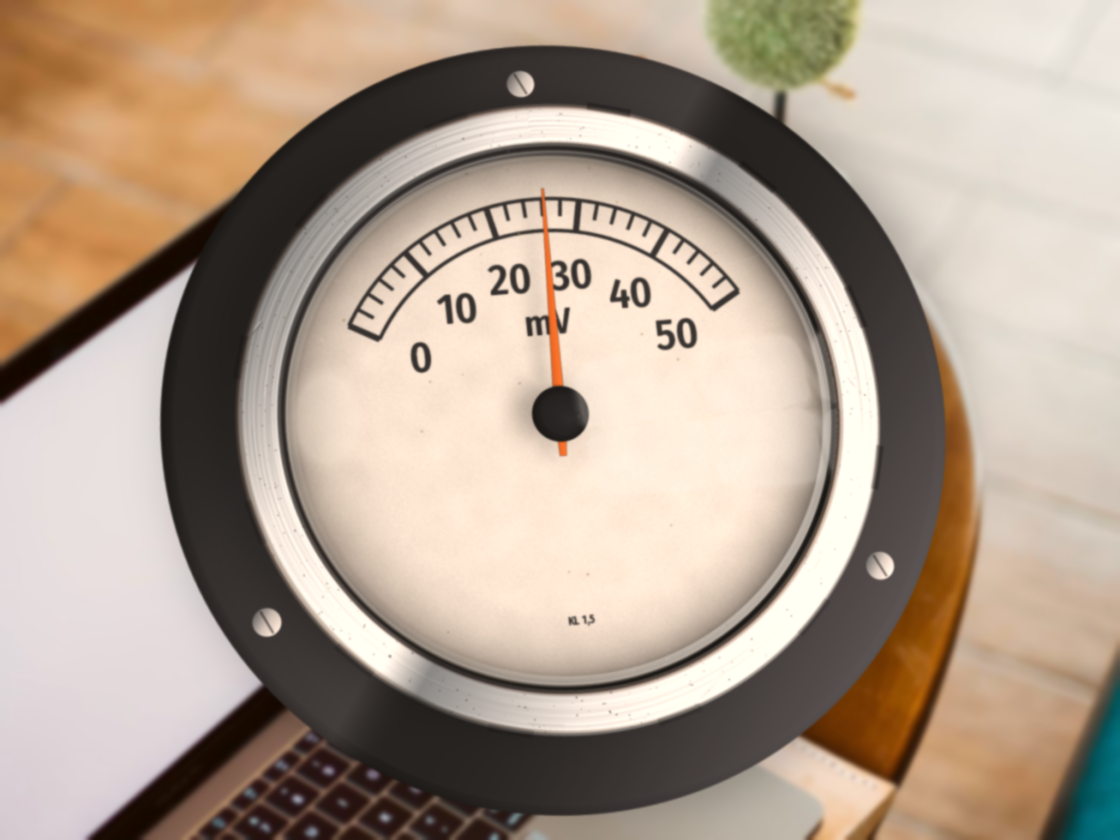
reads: 26
